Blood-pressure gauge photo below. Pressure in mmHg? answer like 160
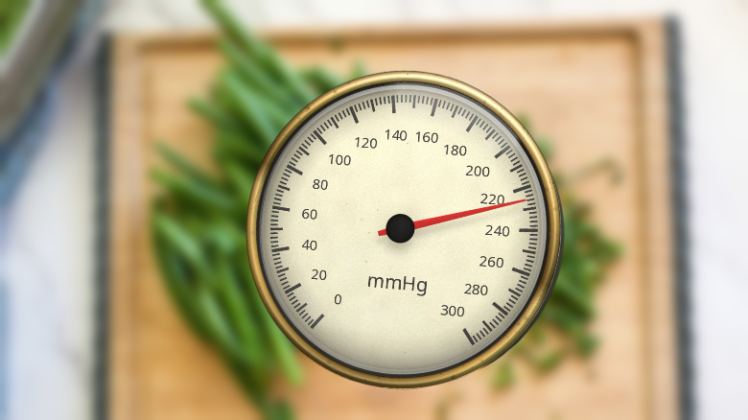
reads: 226
